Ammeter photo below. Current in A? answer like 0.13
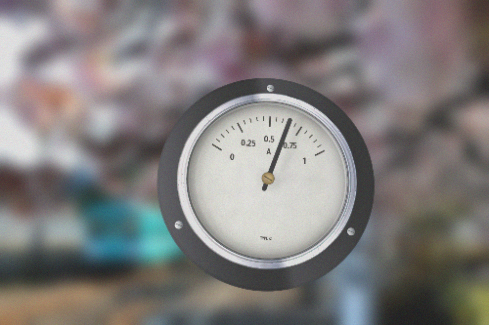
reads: 0.65
